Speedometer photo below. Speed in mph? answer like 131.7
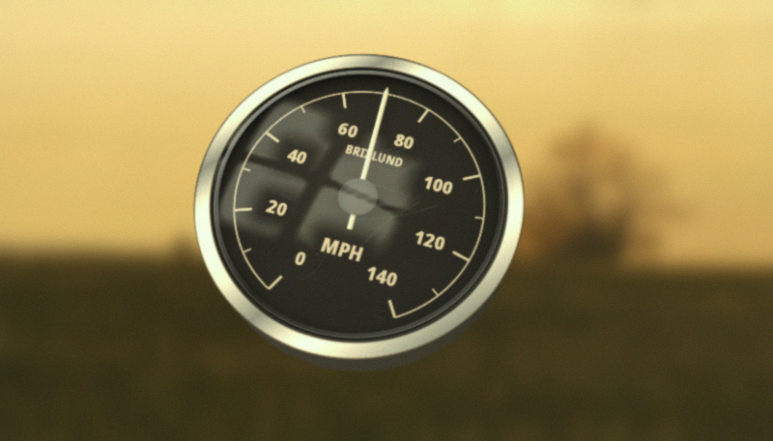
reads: 70
